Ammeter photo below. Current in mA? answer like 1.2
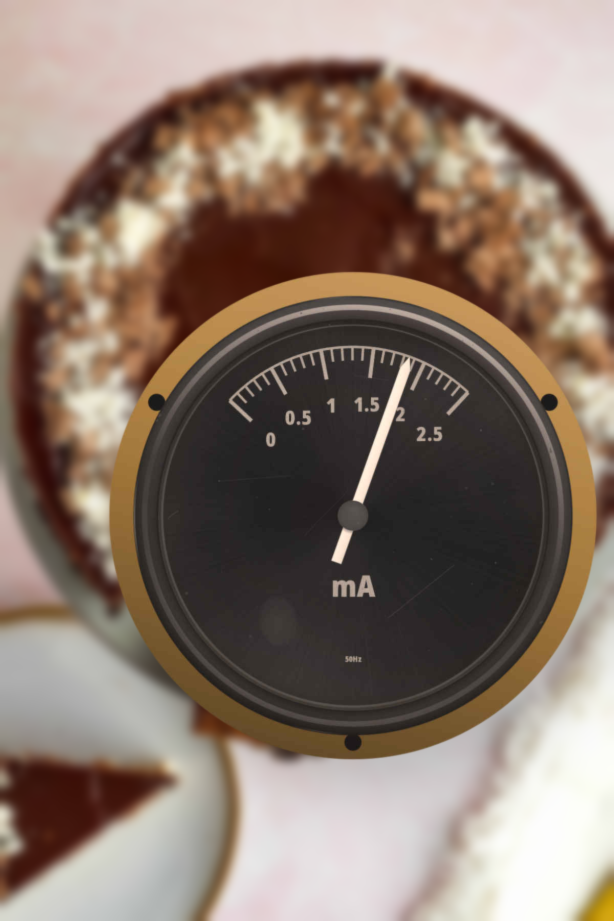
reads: 1.85
